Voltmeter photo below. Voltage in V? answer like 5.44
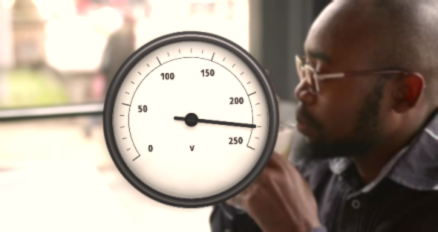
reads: 230
